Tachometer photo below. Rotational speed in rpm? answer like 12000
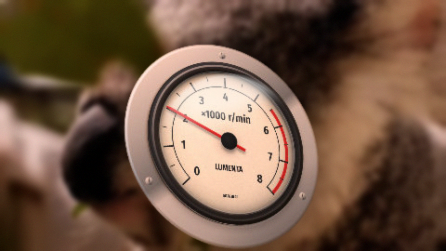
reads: 2000
